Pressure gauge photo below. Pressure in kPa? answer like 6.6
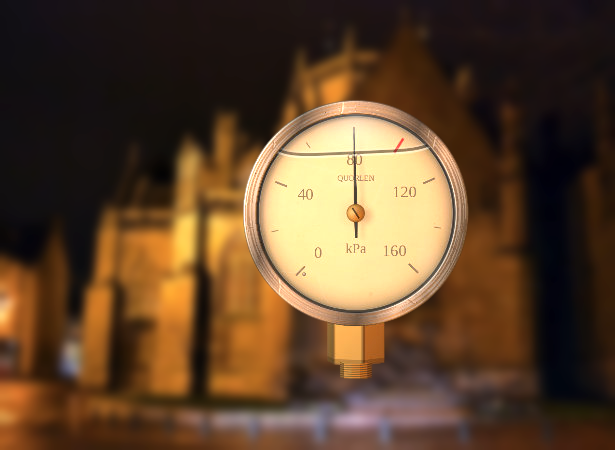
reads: 80
